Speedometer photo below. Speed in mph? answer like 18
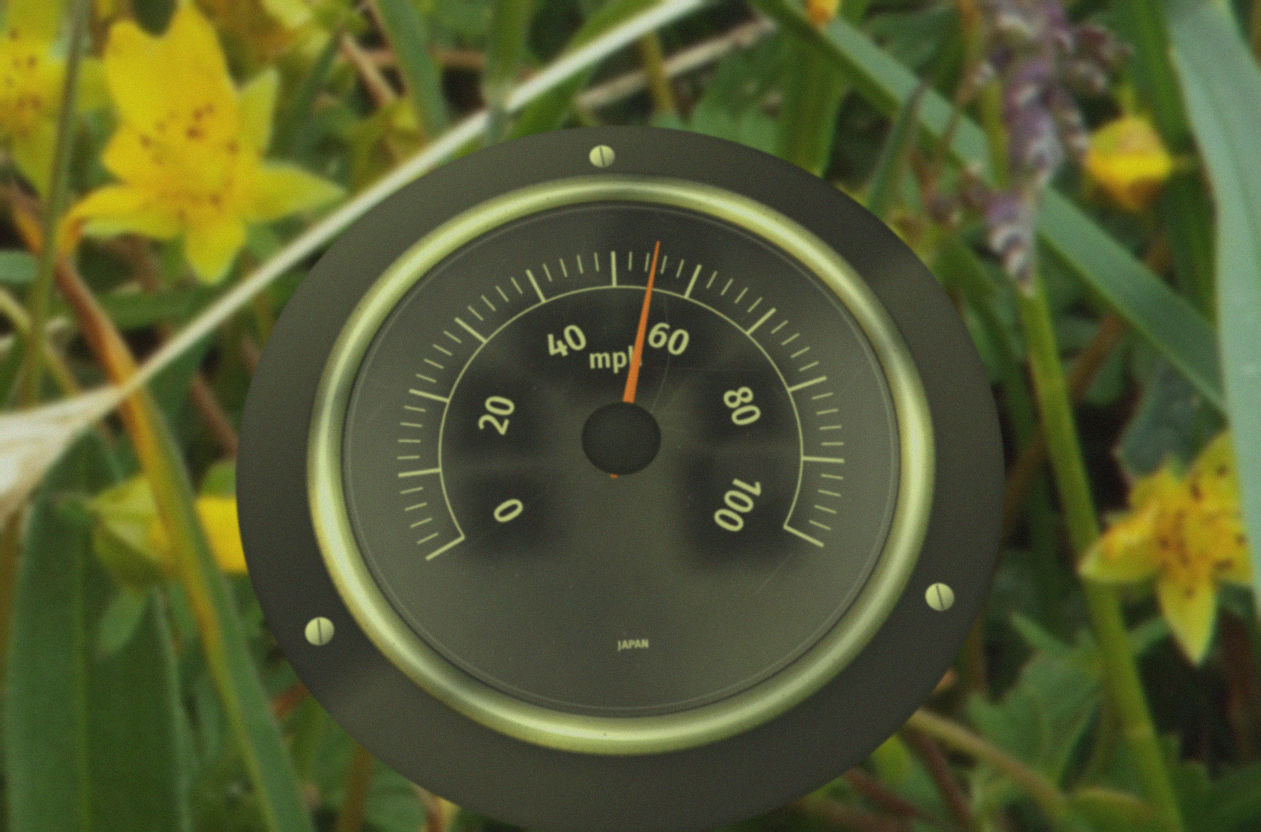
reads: 55
